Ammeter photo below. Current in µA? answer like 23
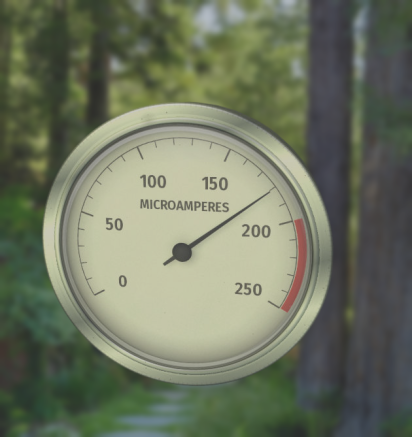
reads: 180
